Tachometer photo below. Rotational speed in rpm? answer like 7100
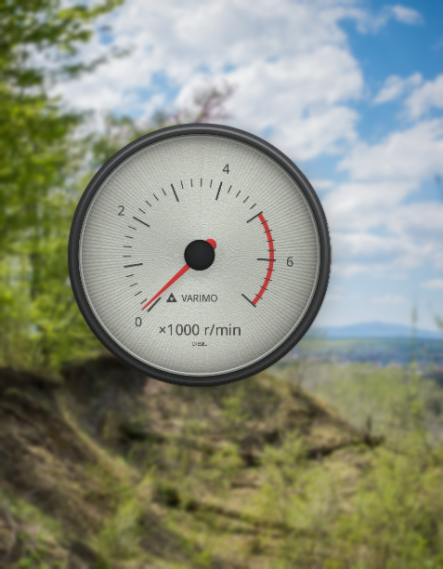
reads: 100
